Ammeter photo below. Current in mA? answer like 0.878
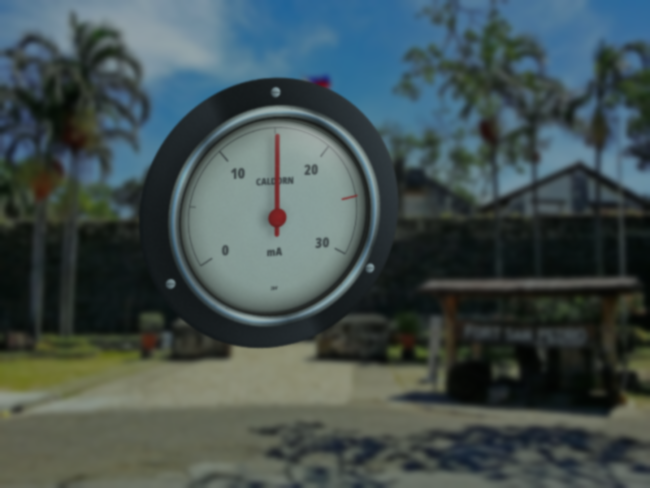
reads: 15
